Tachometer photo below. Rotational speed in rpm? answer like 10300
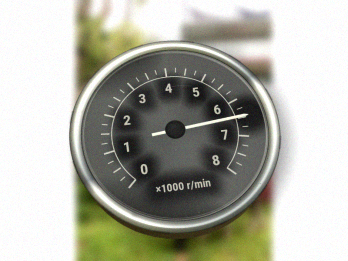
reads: 6500
